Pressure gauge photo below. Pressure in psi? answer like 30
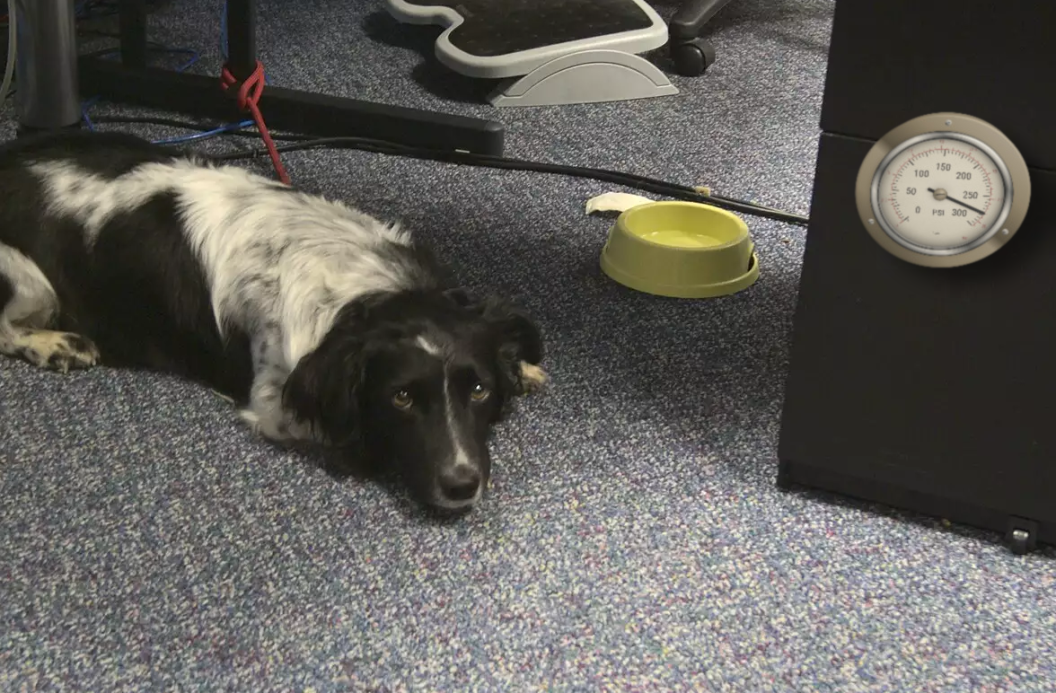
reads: 275
